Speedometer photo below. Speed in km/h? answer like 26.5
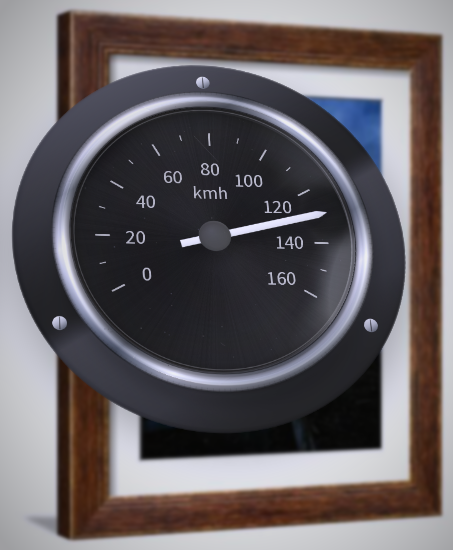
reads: 130
